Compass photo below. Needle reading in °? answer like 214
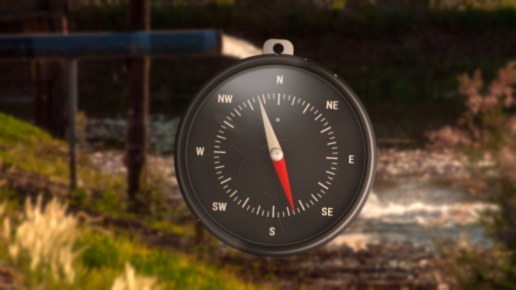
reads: 160
